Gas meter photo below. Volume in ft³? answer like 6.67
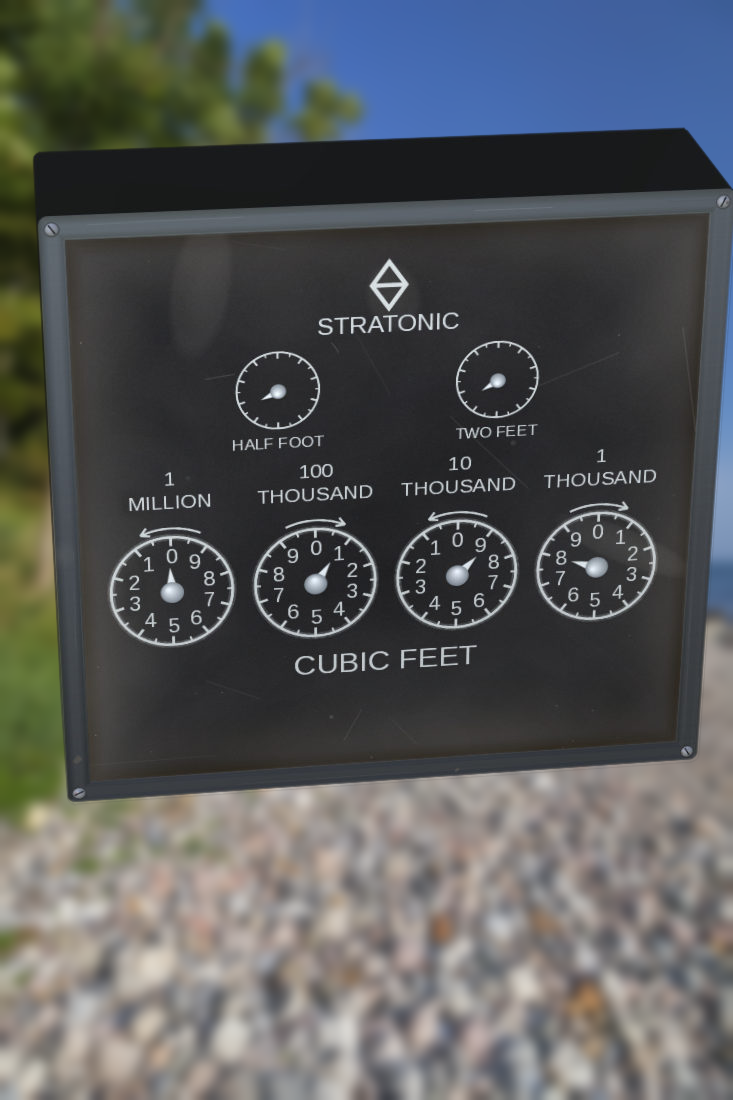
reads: 8800
